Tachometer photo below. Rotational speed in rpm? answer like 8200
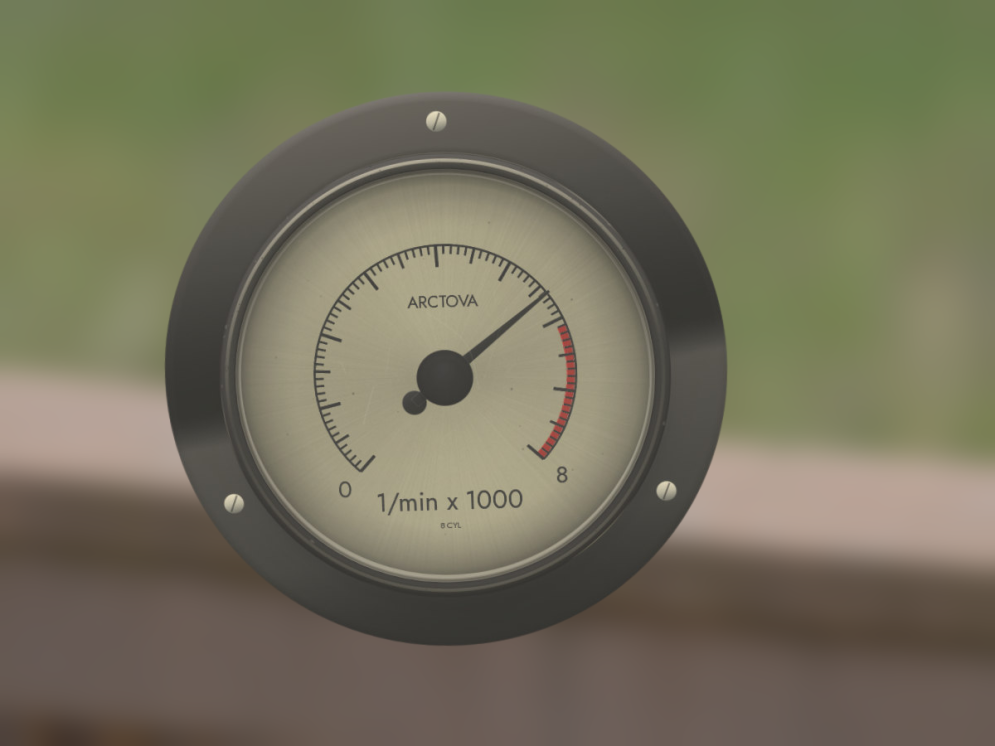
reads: 5600
